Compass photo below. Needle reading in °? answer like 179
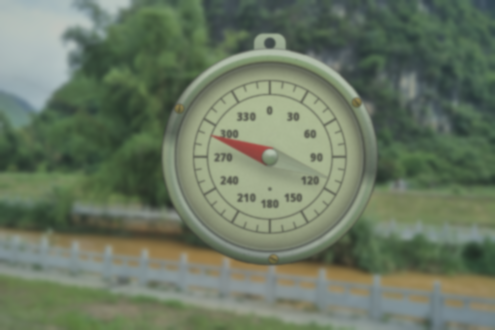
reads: 290
